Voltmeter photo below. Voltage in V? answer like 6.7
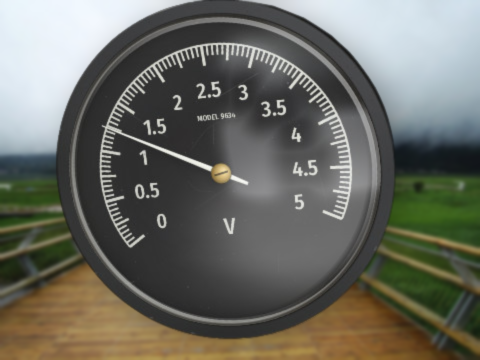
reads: 1.25
